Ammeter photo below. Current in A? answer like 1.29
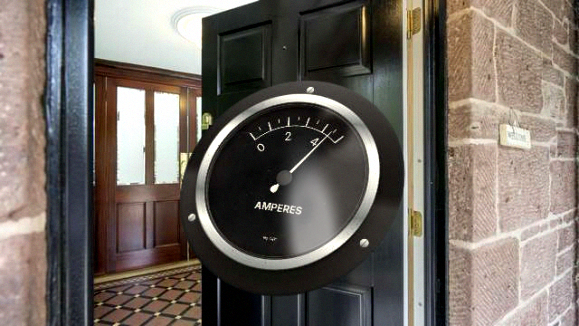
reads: 4.5
